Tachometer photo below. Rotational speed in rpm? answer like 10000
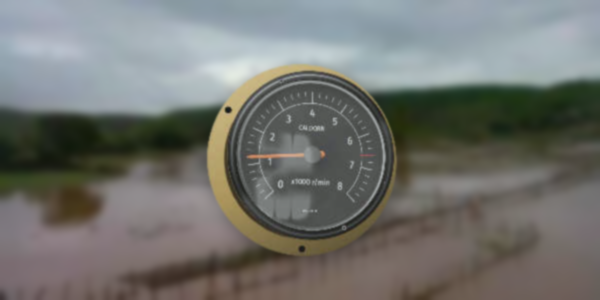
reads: 1200
